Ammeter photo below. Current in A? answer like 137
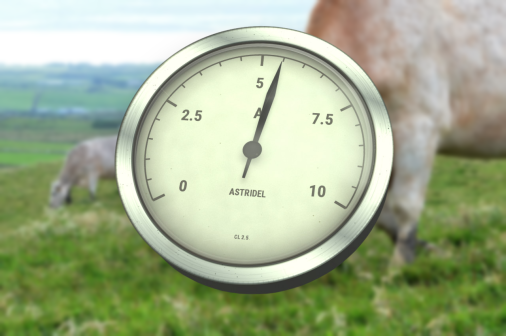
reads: 5.5
